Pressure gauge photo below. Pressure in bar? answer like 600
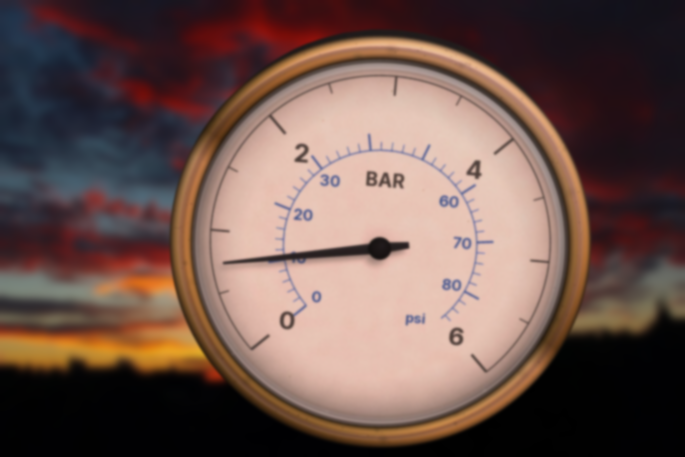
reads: 0.75
